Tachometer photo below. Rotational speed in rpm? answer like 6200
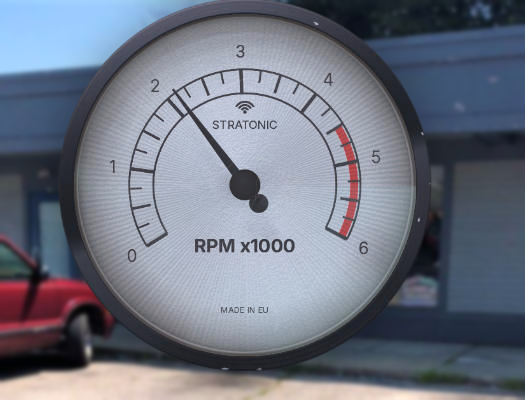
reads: 2125
